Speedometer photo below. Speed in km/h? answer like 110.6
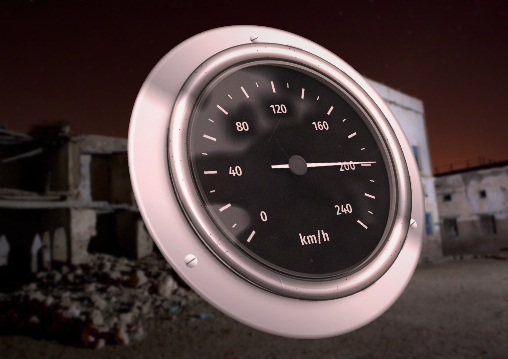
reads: 200
